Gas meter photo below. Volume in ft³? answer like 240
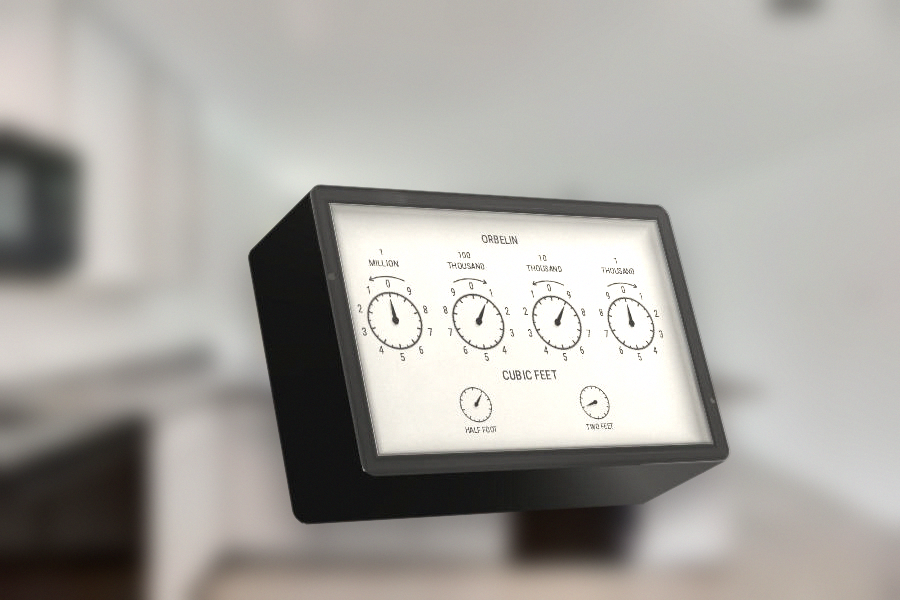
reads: 9000
